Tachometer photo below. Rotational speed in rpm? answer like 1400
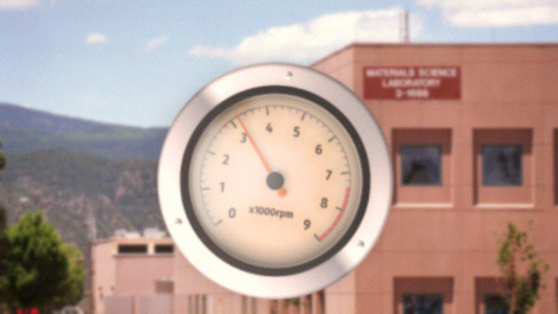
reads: 3200
